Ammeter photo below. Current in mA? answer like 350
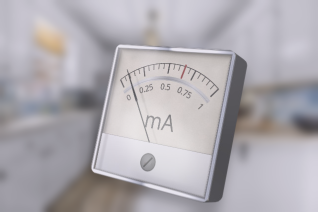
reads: 0.1
